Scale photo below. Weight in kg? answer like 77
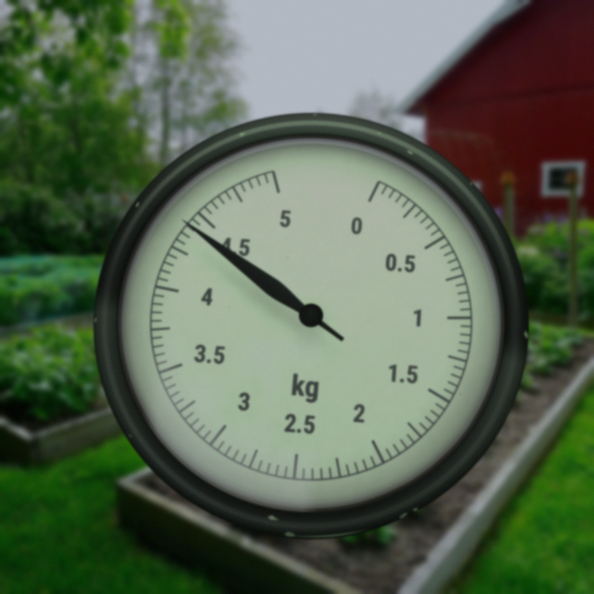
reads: 4.4
